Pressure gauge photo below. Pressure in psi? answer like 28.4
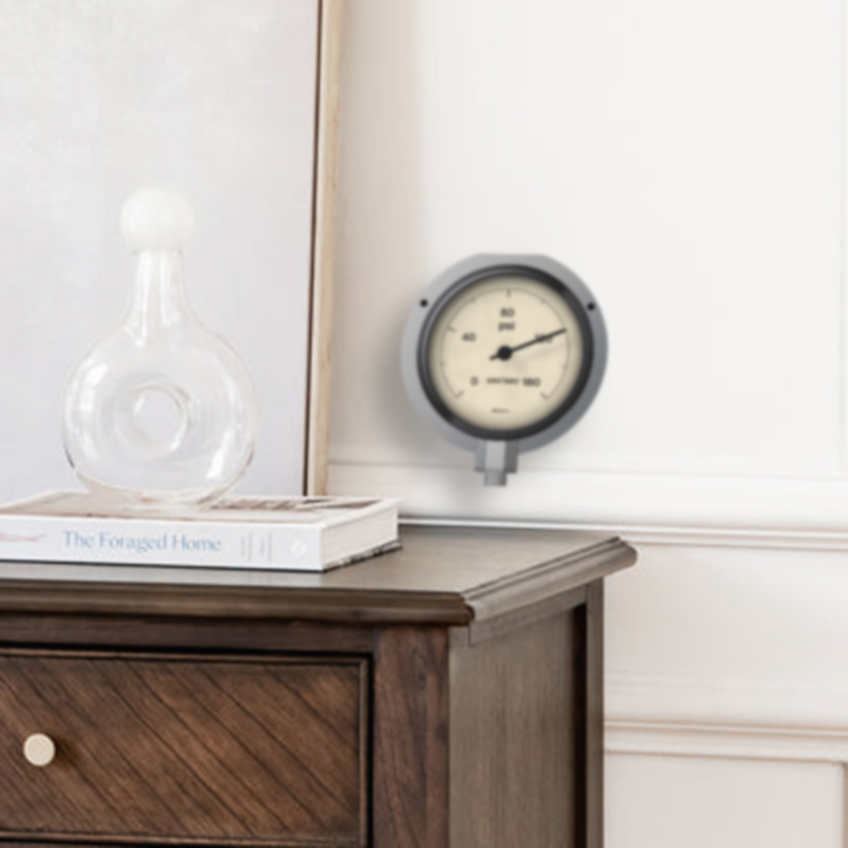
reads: 120
